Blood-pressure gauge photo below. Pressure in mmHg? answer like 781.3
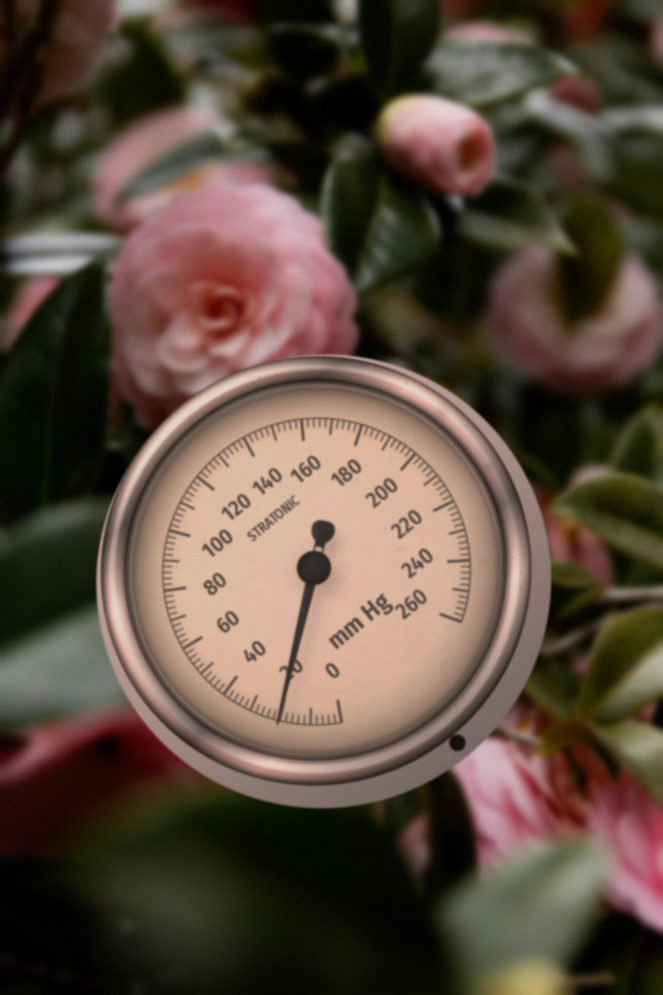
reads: 20
